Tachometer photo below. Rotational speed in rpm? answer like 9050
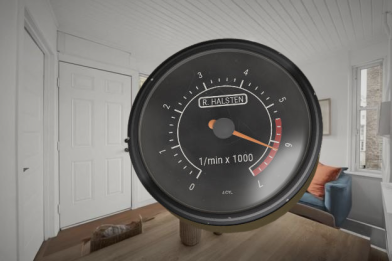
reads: 6200
